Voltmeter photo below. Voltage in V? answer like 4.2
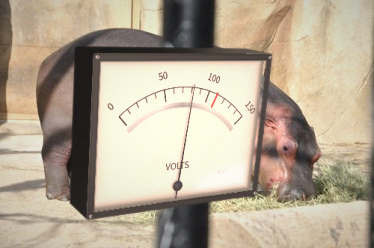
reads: 80
